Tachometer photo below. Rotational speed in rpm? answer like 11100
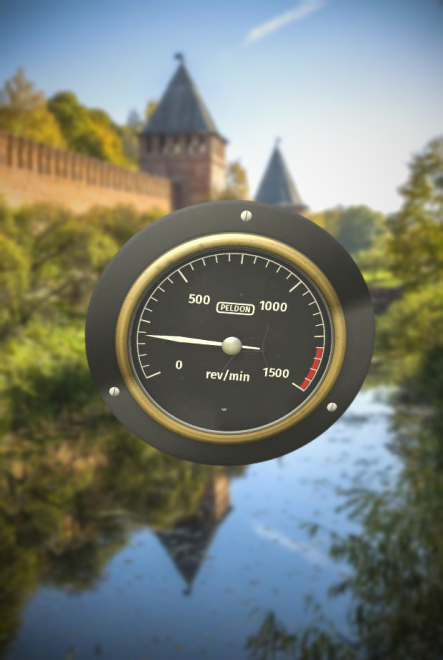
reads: 200
